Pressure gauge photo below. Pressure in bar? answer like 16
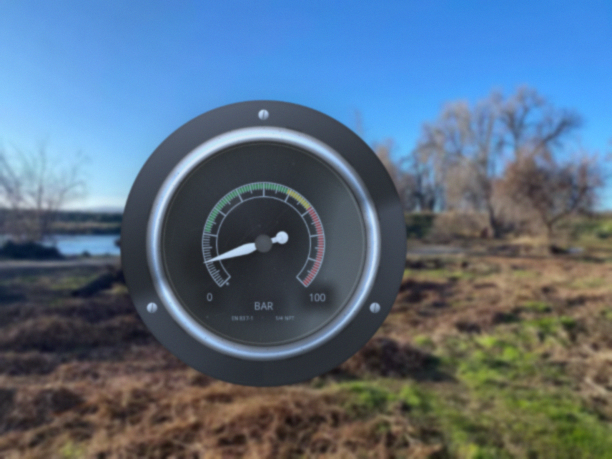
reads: 10
